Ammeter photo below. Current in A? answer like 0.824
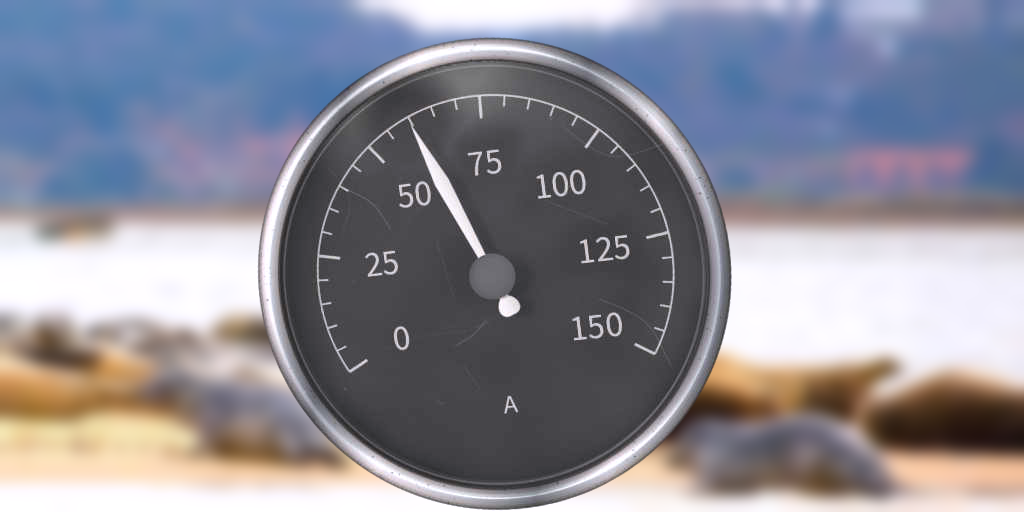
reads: 60
